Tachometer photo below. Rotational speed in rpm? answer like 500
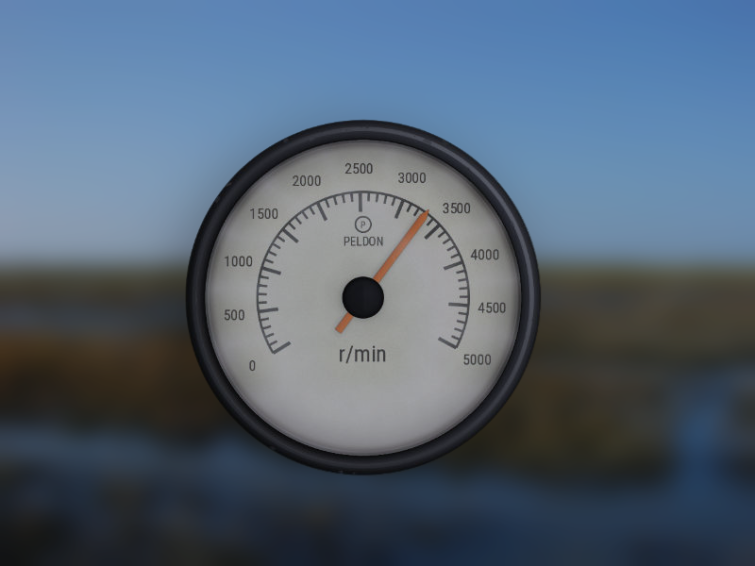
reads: 3300
